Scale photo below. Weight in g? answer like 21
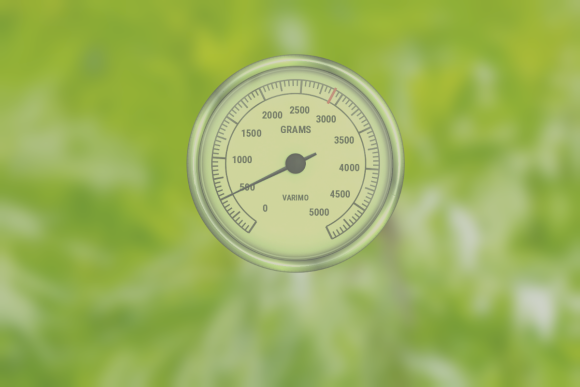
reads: 500
